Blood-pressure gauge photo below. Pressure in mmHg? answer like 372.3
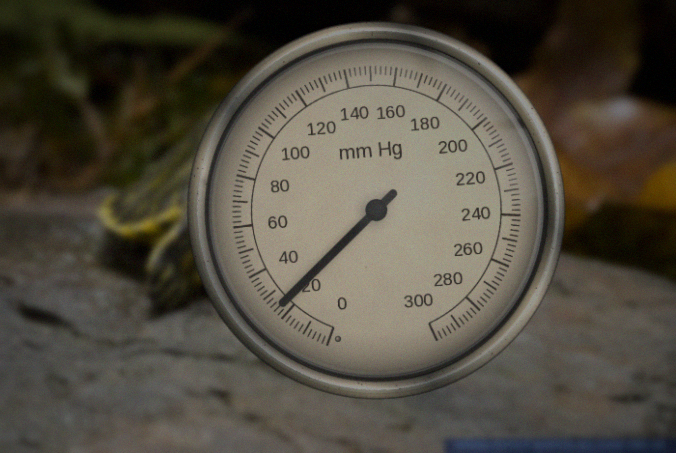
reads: 24
